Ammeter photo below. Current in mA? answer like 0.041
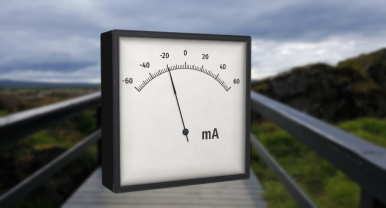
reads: -20
